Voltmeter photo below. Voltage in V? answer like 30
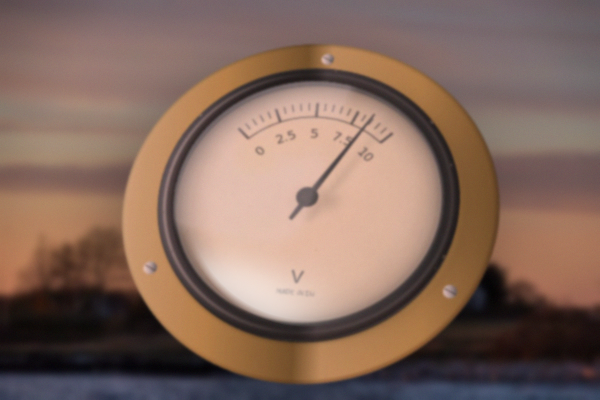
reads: 8.5
